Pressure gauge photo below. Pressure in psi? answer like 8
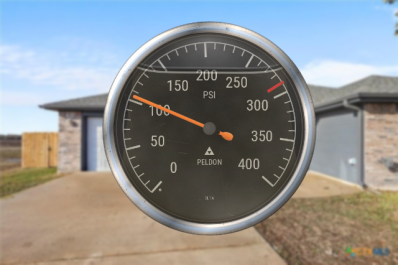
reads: 105
